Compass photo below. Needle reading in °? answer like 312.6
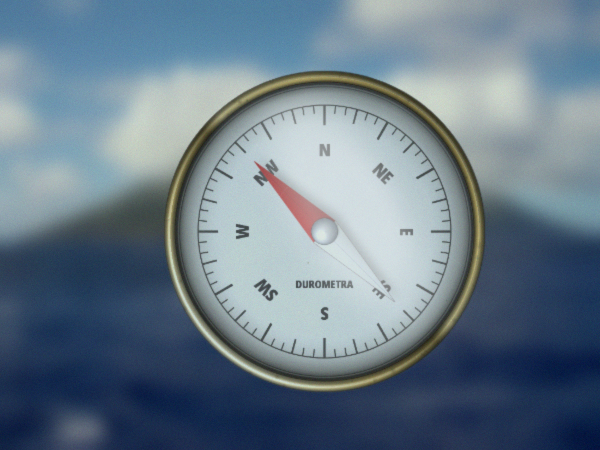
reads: 315
